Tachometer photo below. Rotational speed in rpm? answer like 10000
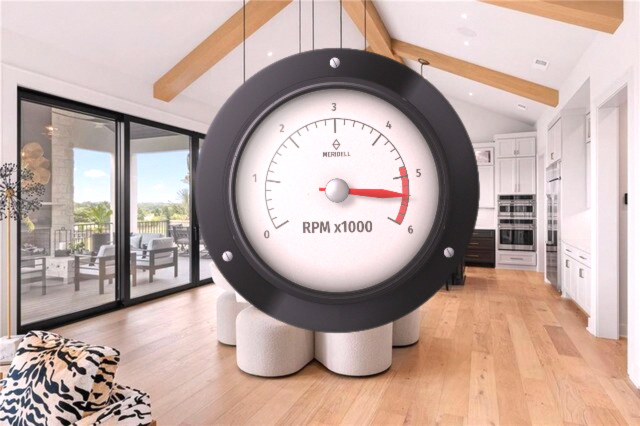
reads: 5400
